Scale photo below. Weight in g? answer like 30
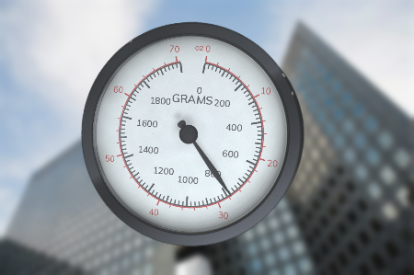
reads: 780
